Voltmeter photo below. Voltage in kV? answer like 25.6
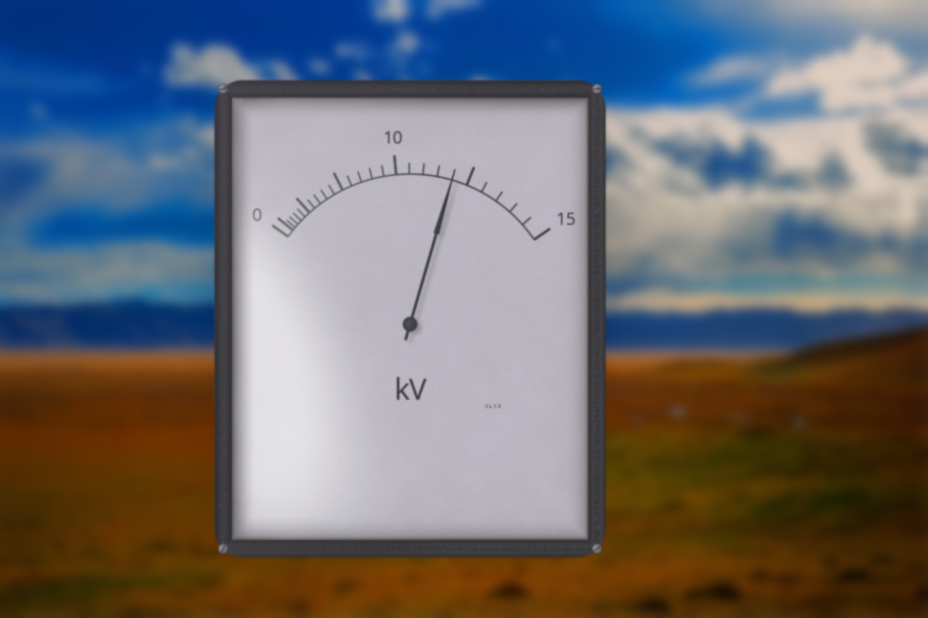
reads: 12
